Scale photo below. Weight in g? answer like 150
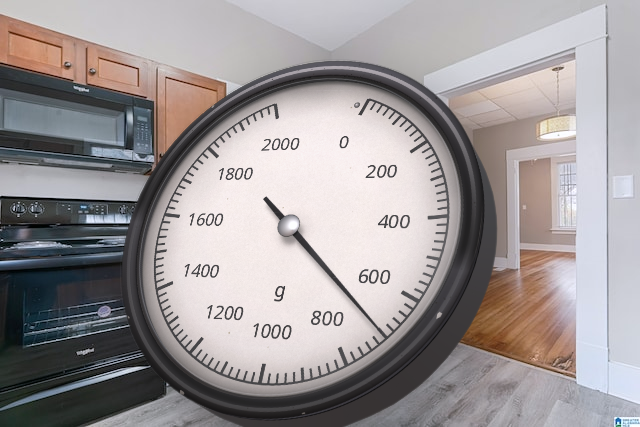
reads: 700
